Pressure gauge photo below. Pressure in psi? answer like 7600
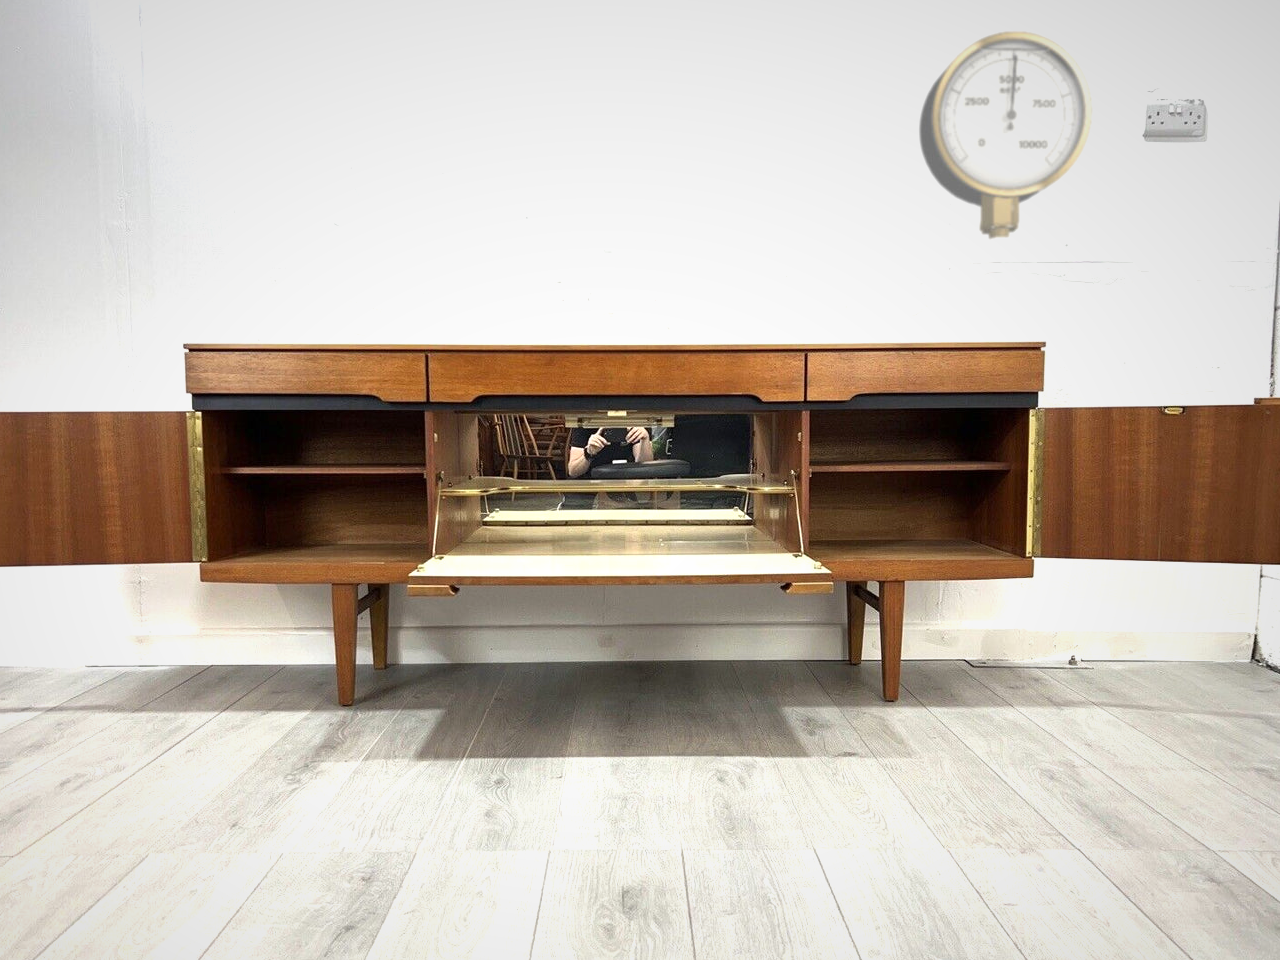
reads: 5000
